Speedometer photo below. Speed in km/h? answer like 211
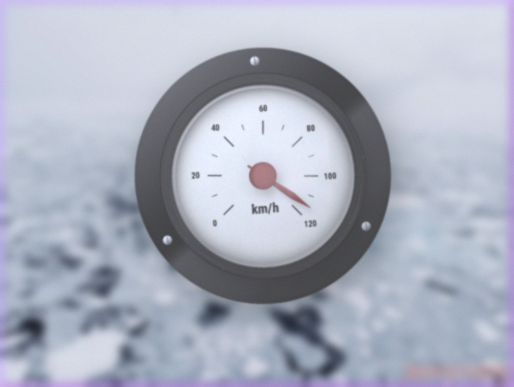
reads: 115
